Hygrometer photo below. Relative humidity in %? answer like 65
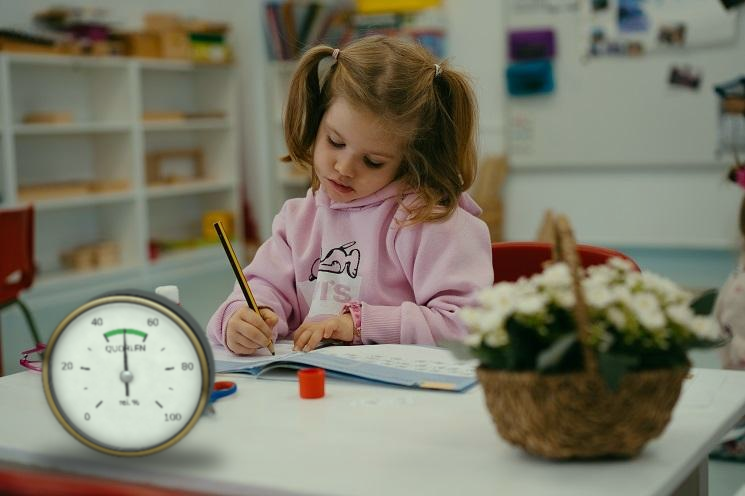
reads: 50
